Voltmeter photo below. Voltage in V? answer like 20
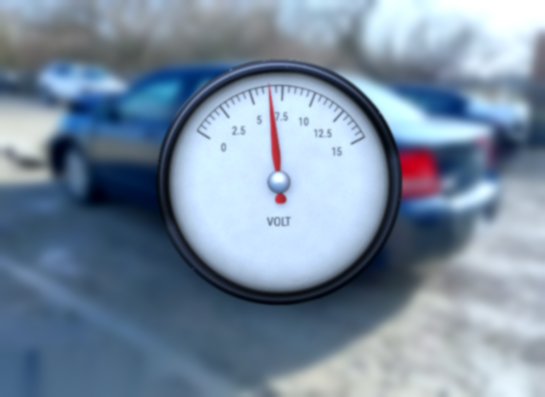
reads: 6.5
